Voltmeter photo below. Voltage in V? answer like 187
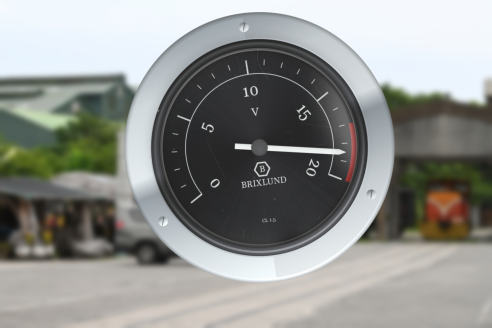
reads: 18.5
